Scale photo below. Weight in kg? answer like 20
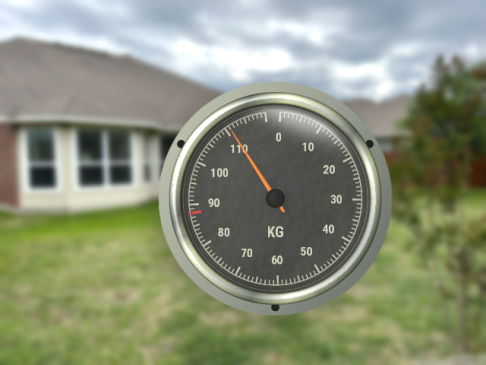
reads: 111
